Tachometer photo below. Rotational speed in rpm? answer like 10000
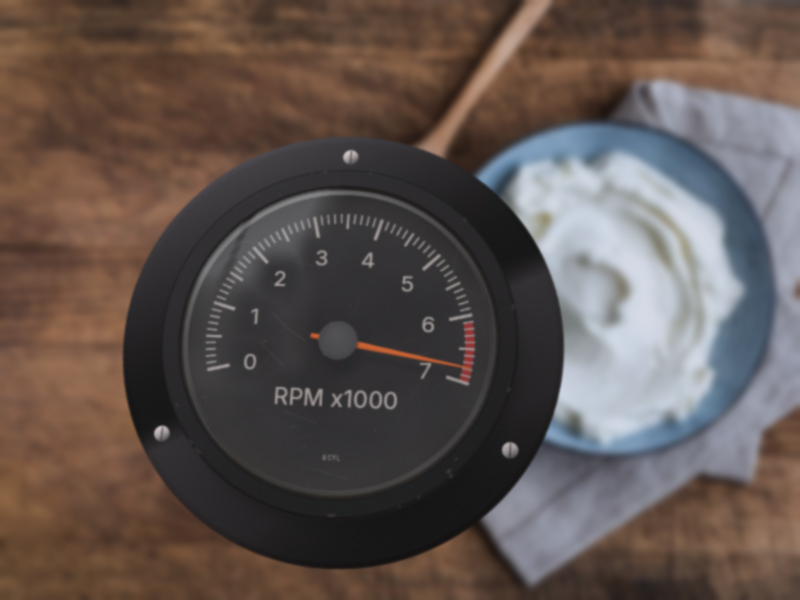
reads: 6800
